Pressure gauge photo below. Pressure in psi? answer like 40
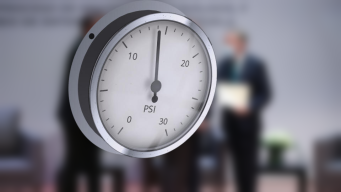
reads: 14
